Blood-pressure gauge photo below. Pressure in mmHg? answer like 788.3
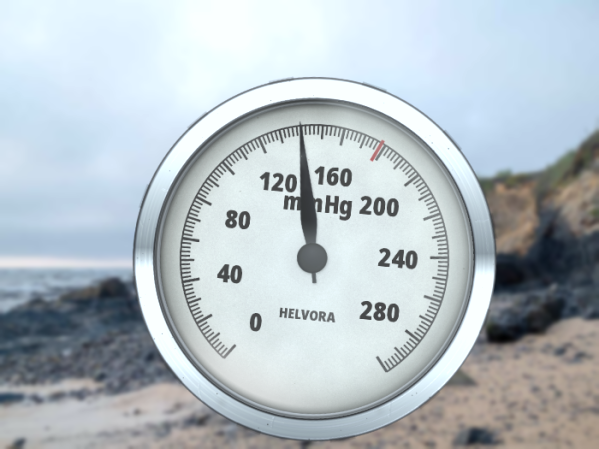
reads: 140
